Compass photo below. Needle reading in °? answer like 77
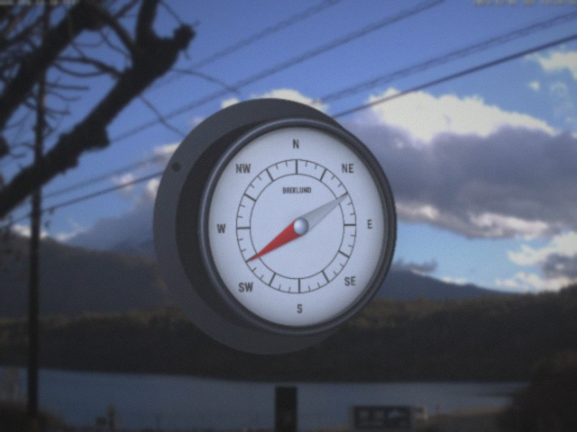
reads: 240
